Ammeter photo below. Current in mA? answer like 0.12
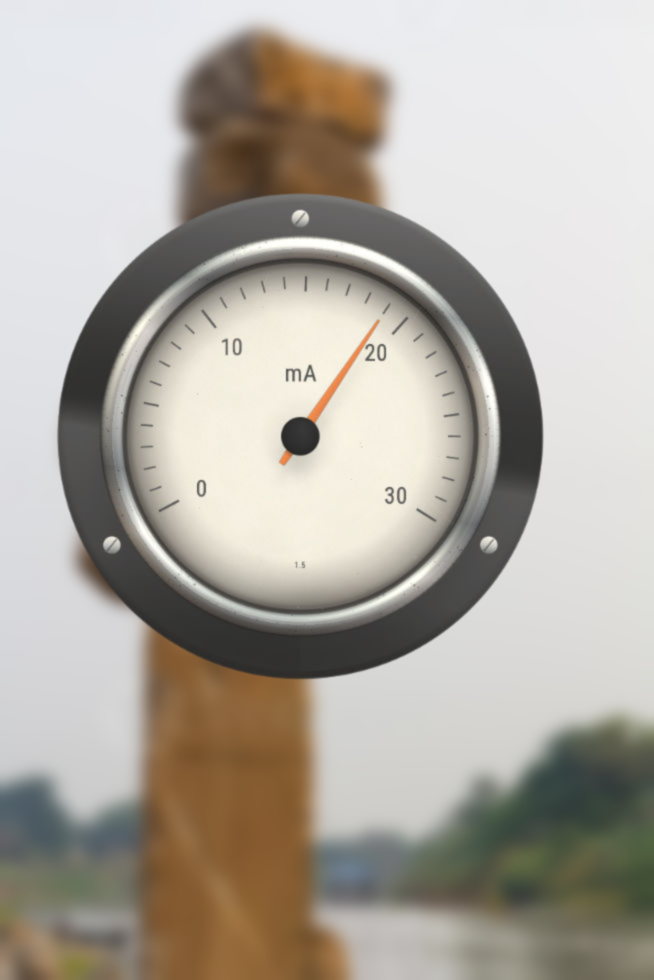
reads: 19
